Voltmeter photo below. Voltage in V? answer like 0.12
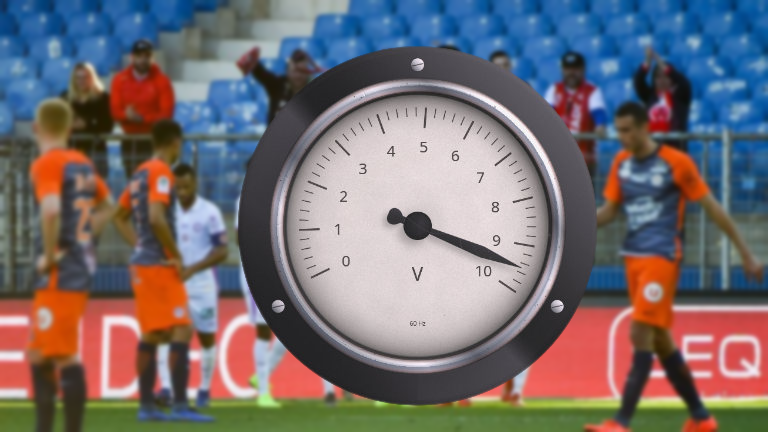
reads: 9.5
